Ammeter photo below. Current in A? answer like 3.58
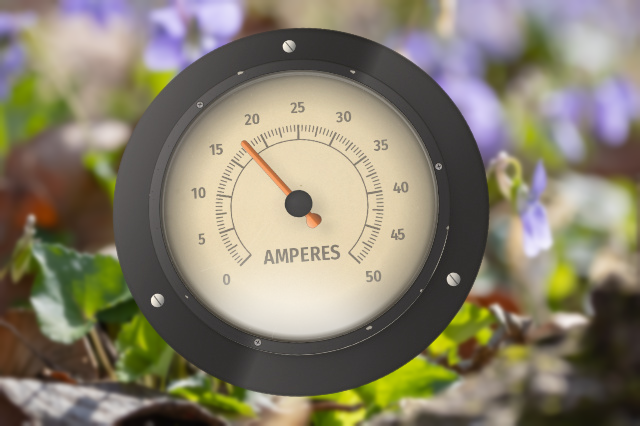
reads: 17.5
